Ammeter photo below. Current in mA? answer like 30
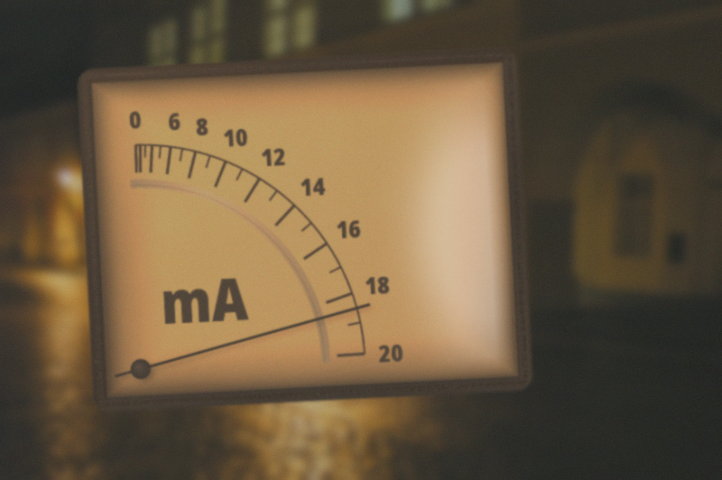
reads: 18.5
